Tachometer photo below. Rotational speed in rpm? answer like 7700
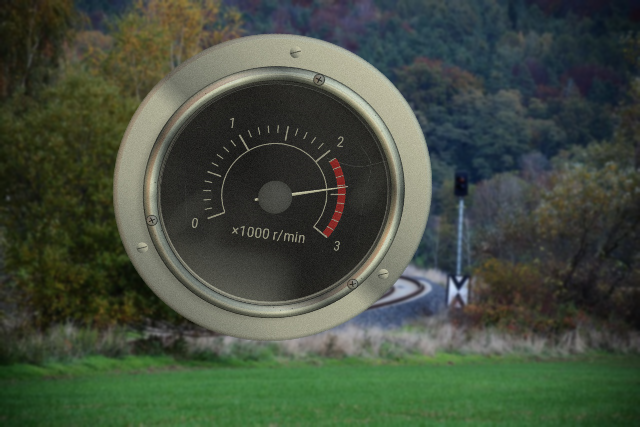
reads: 2400
